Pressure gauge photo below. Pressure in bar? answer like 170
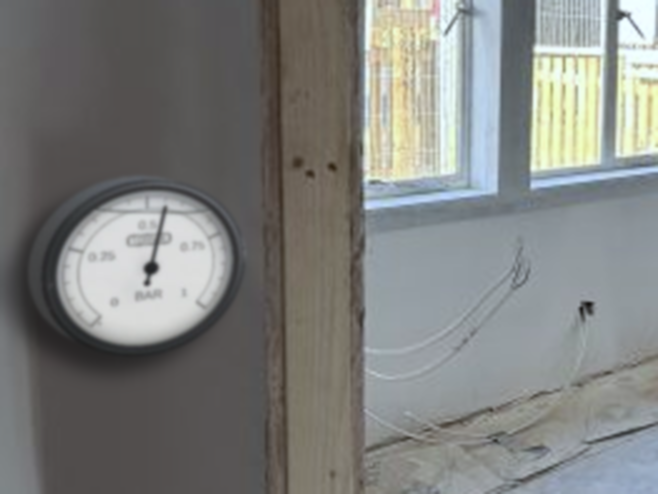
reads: 0.55
